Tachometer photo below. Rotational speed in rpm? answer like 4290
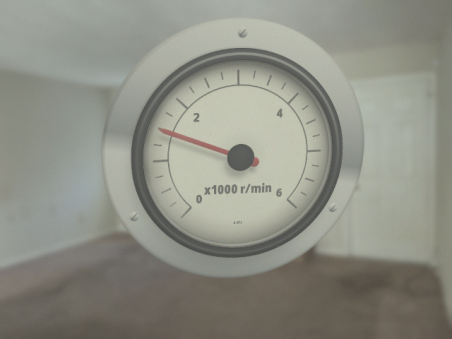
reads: 1500
